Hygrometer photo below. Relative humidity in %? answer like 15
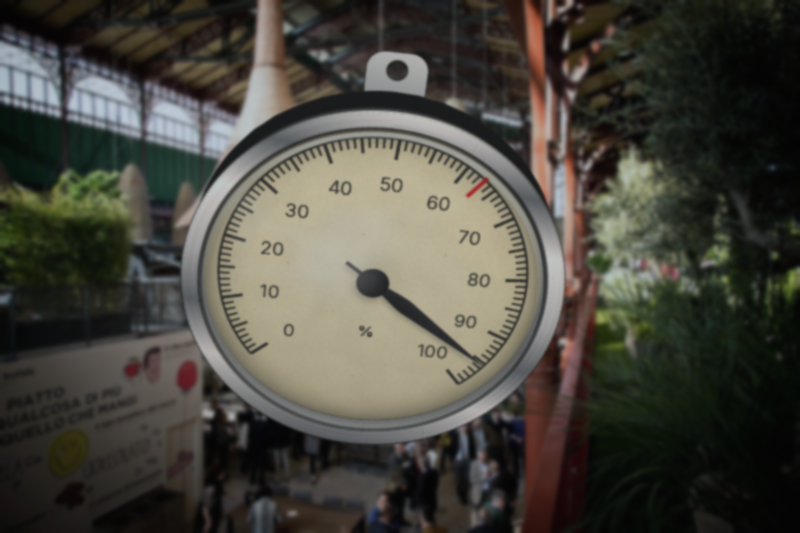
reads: 95
